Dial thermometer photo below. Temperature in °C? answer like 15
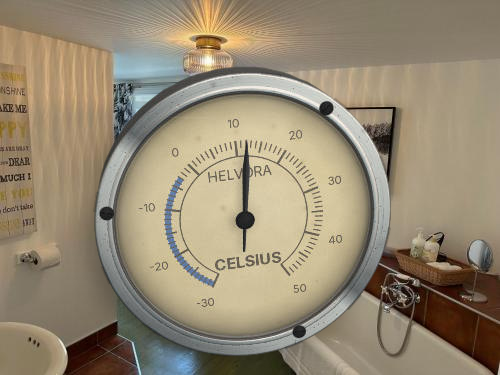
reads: 12
